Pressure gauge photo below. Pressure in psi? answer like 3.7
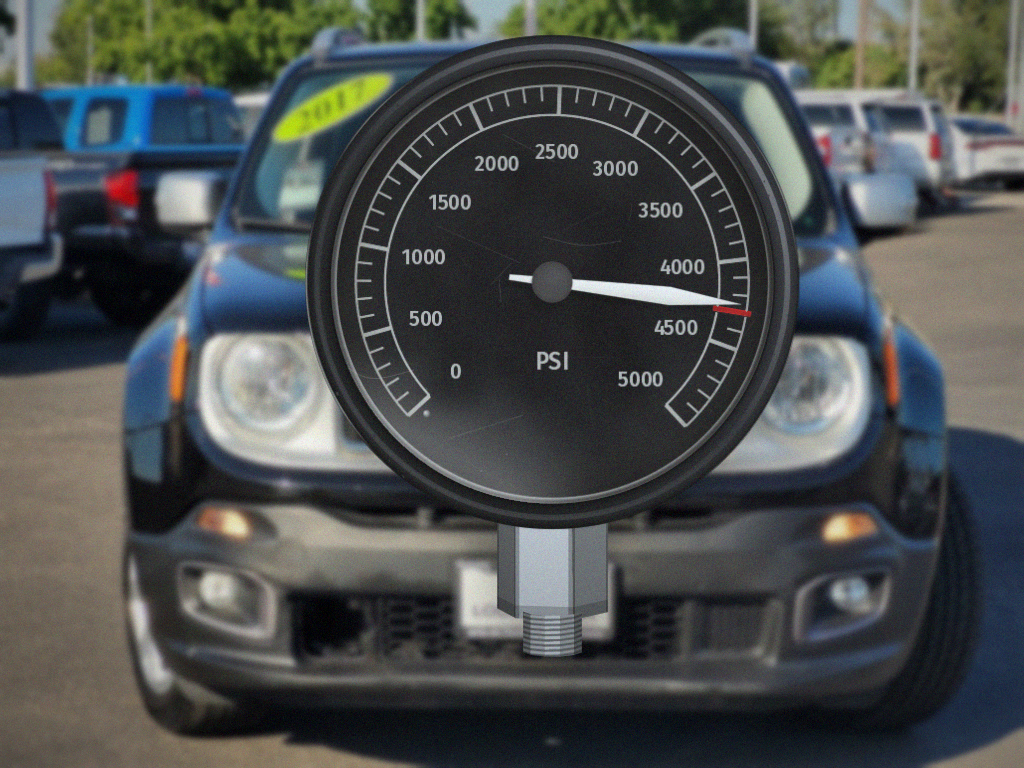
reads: 4250
